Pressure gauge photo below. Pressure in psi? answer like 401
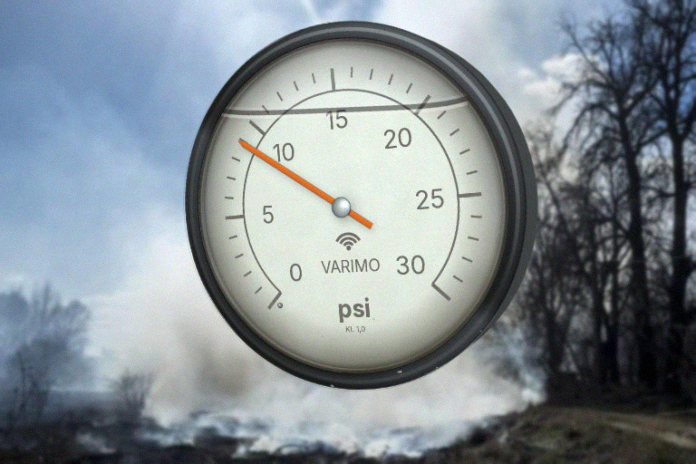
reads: 9
